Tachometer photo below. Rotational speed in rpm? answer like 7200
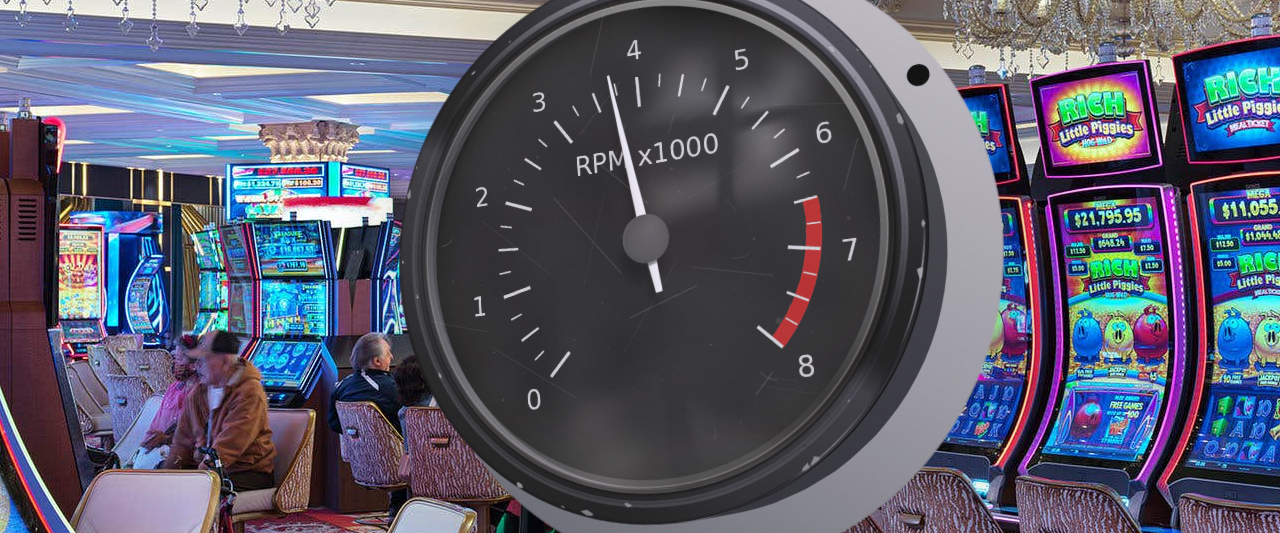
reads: 3750
